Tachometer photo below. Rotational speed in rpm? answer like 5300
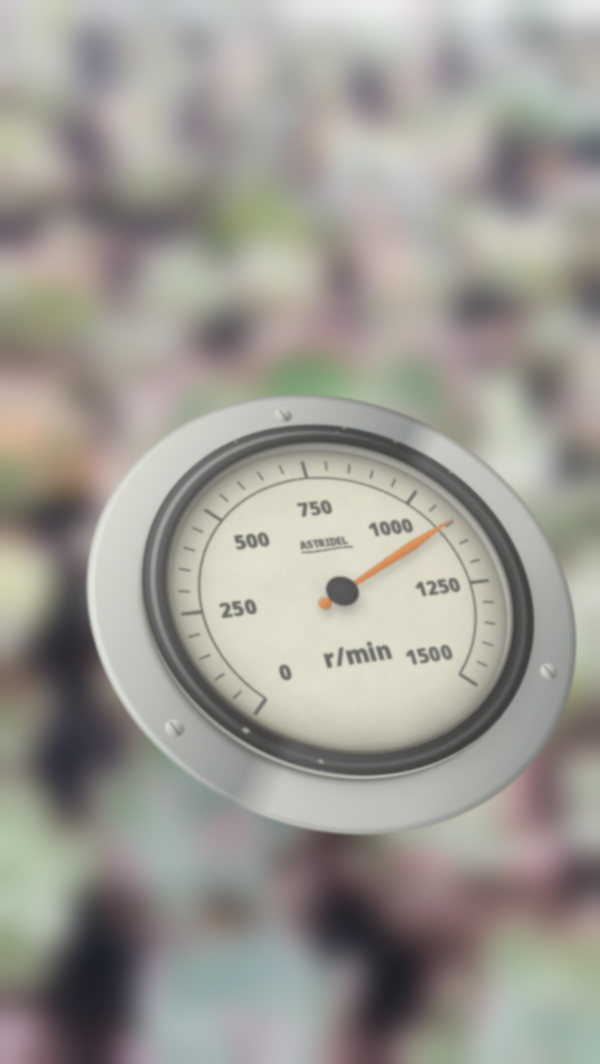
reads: 1100
